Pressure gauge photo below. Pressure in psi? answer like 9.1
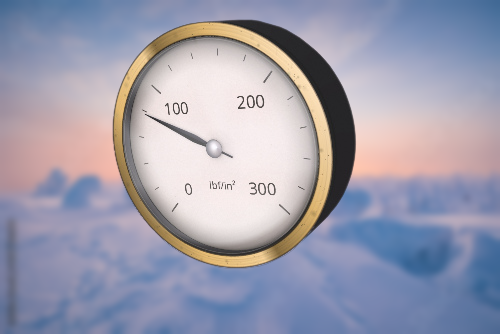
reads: 80
